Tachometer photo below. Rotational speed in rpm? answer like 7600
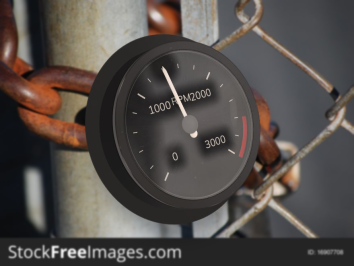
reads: 1400
